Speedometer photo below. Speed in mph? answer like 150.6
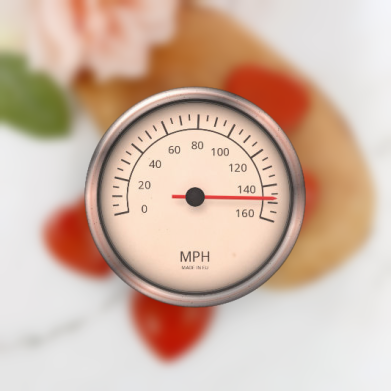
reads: 147.5
